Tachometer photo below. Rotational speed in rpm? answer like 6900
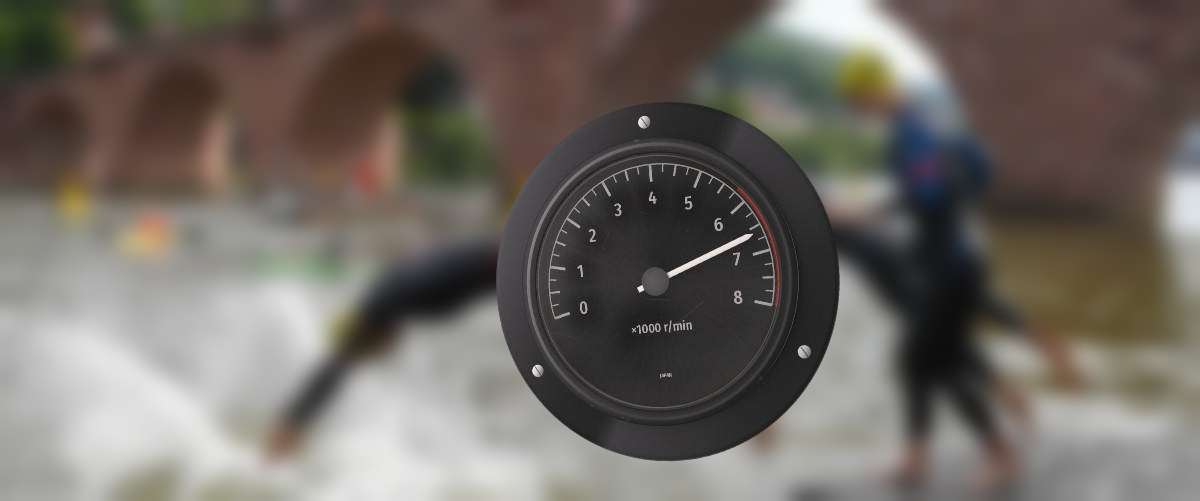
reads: 6625
